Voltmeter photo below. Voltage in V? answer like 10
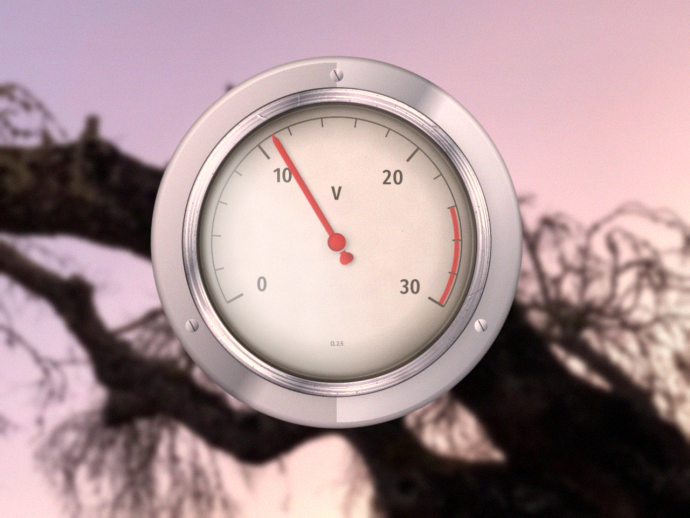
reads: 11
